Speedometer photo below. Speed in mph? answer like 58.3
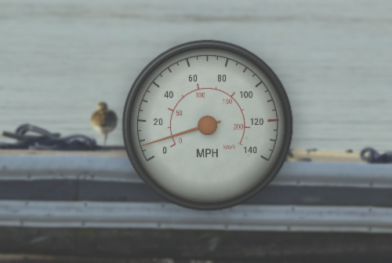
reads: 7.5
